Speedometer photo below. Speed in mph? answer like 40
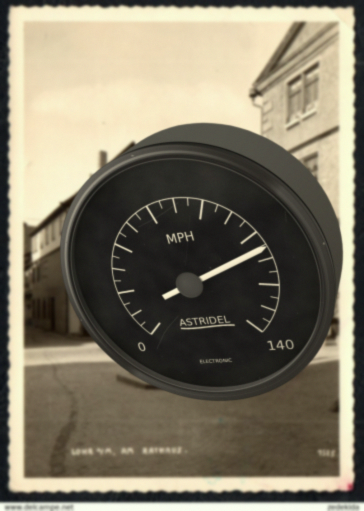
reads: 105
